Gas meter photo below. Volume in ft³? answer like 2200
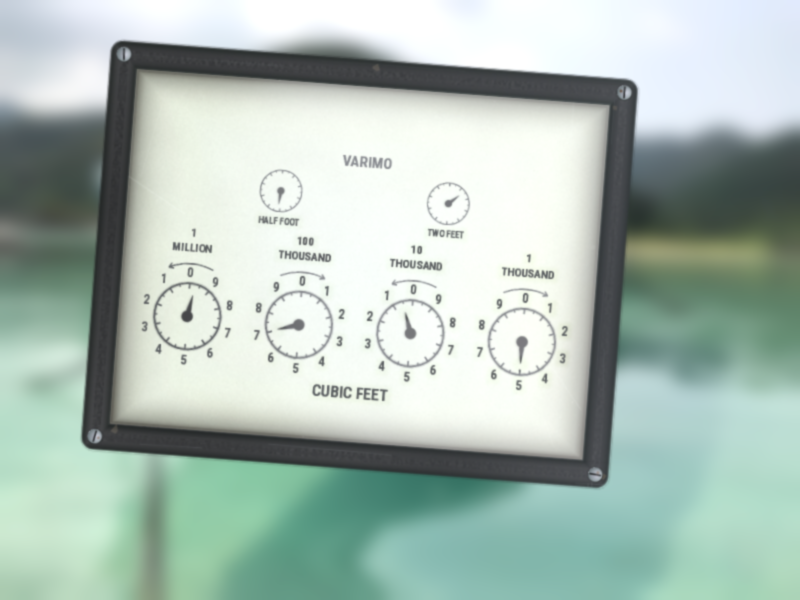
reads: 970500
